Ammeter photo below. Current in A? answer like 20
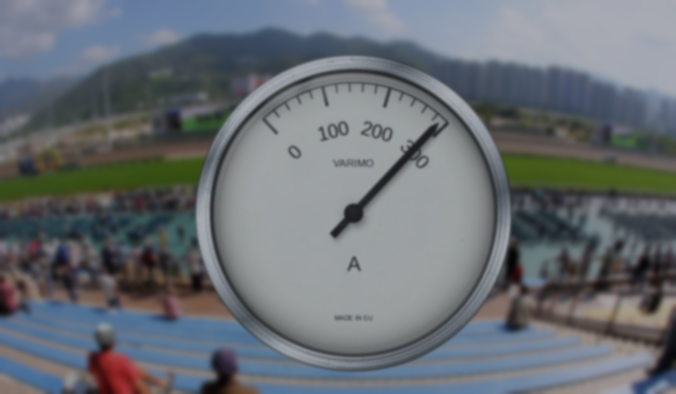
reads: 290
